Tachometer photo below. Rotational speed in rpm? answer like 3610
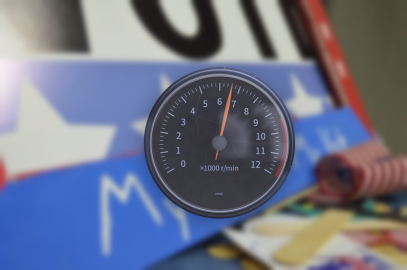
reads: 6600
